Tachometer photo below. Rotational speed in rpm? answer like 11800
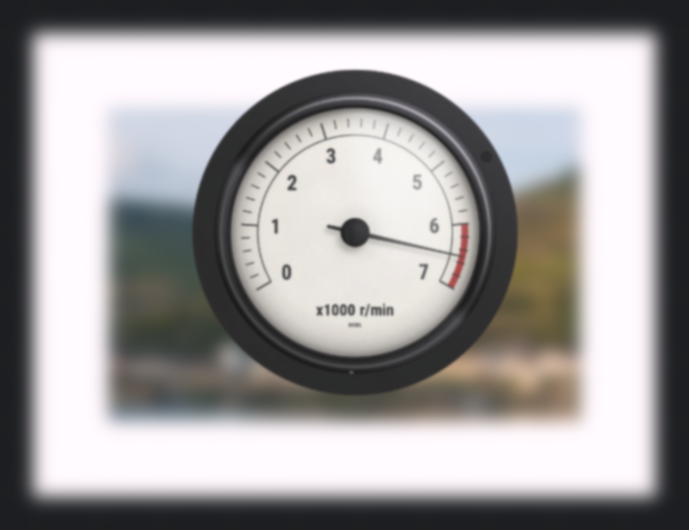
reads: 6500
